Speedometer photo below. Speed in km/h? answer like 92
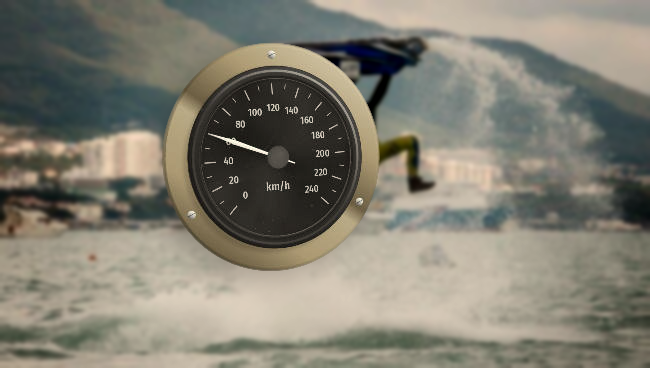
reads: 60
